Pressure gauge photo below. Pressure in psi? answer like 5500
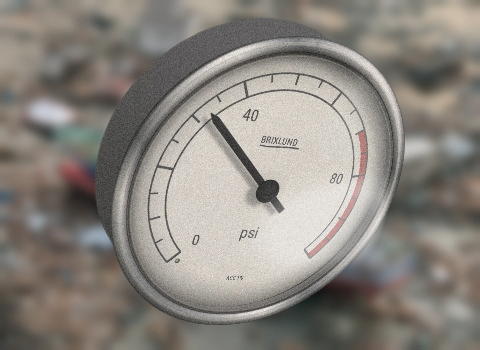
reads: 32.5
